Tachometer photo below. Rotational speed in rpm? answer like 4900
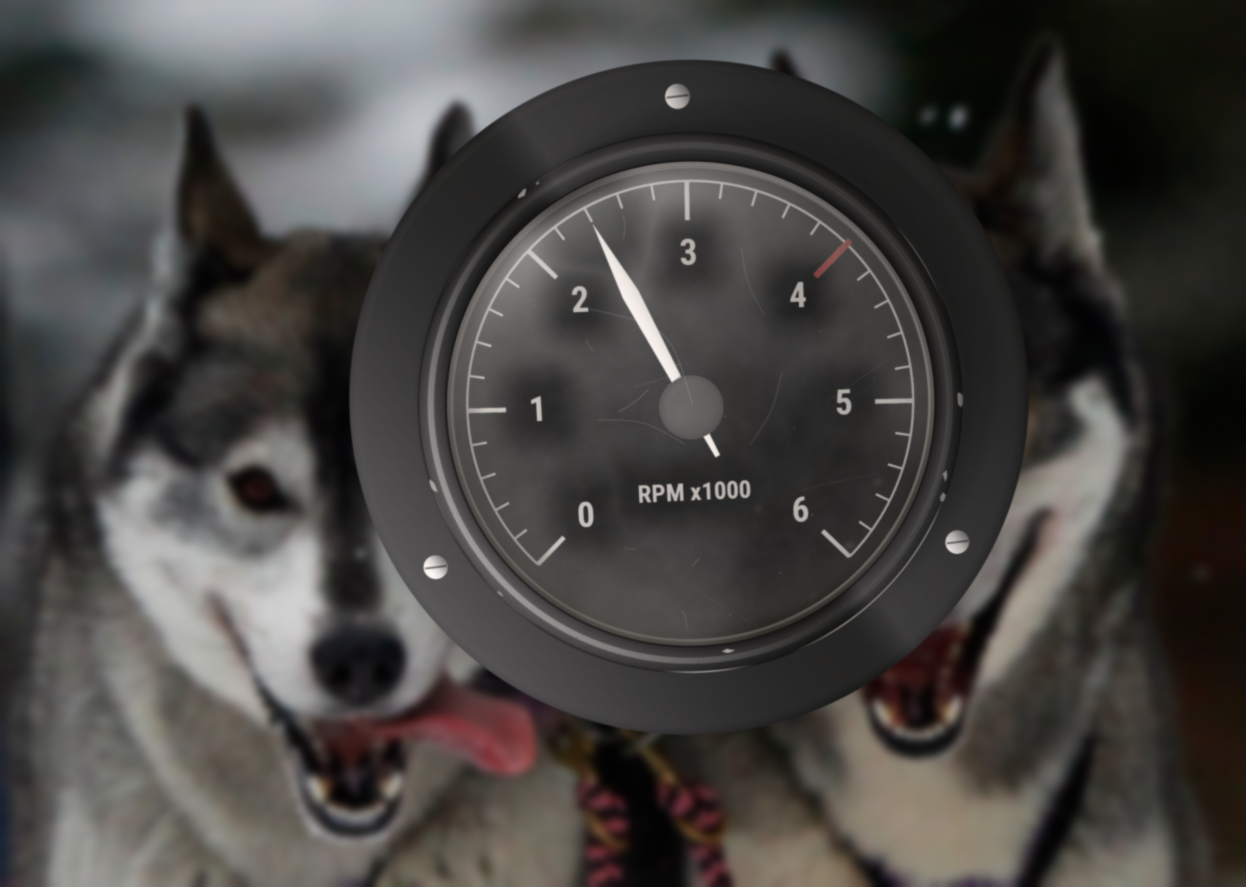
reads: 2400
